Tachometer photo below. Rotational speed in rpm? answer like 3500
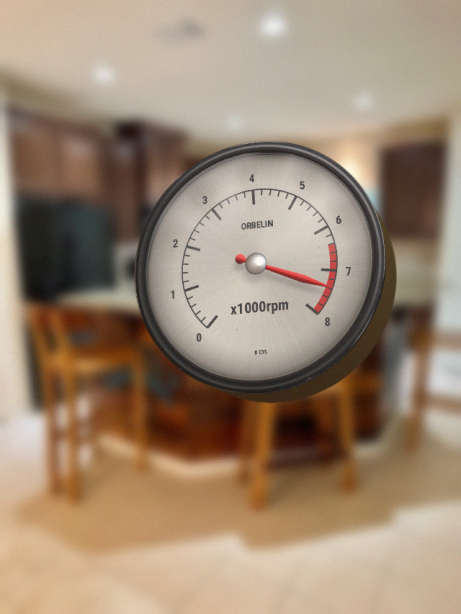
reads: 7400
